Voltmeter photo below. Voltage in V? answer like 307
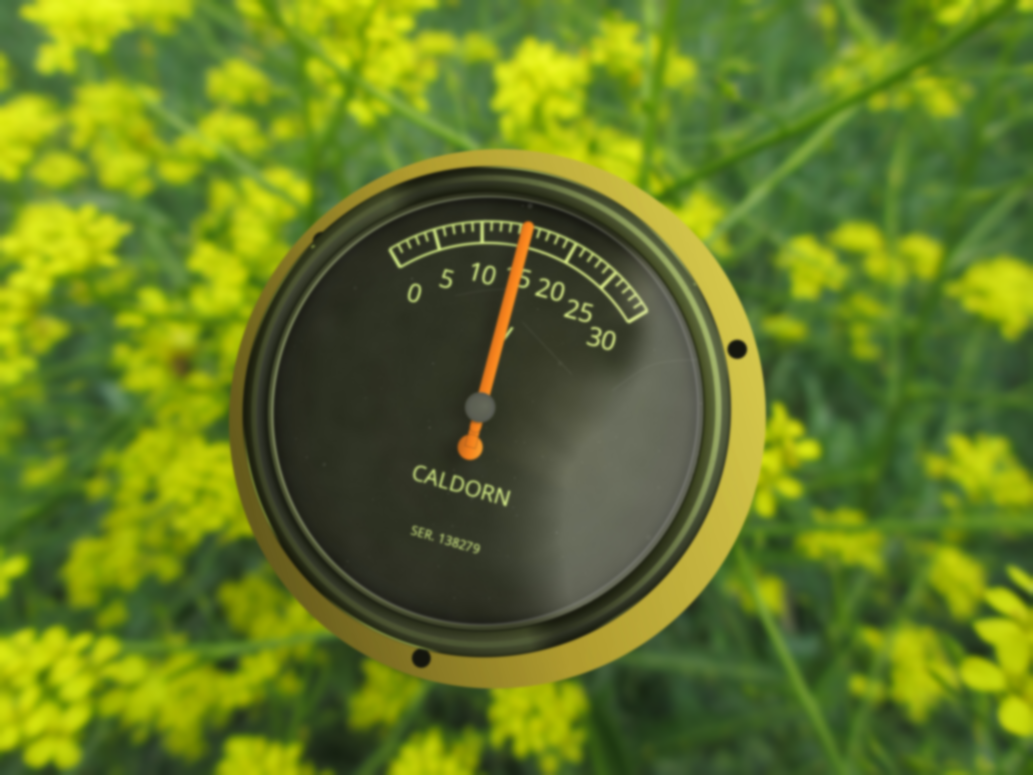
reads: 15
